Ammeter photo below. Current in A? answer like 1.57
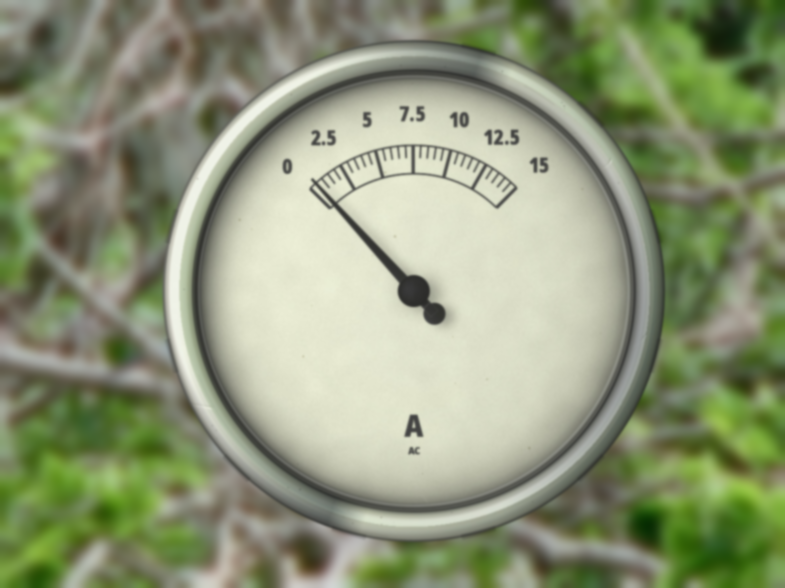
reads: 0.5
